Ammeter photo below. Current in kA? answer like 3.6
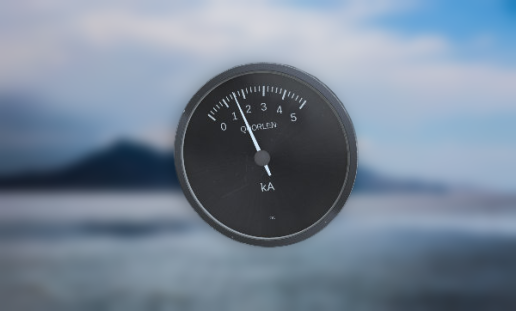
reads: 1.6
